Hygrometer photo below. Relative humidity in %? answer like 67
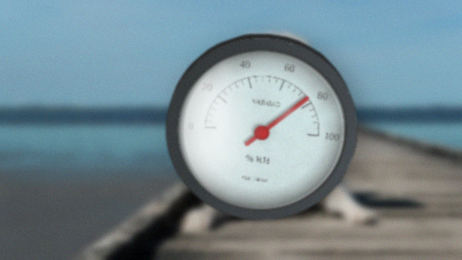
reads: 76
